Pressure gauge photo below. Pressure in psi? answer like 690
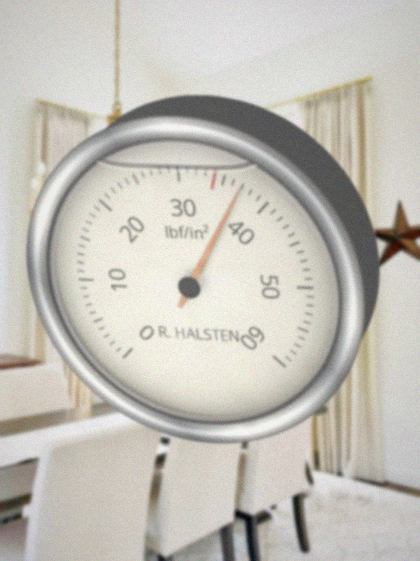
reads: 37
